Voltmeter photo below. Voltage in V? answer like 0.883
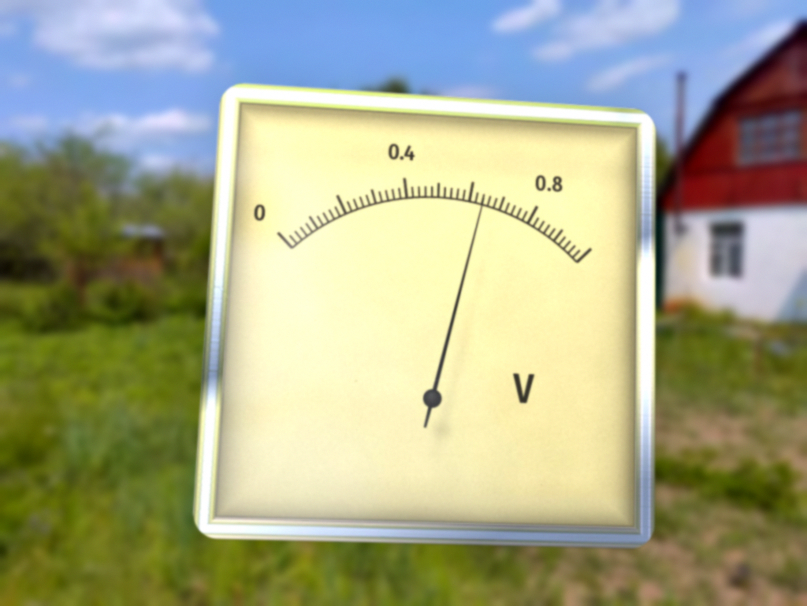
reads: 0.64
